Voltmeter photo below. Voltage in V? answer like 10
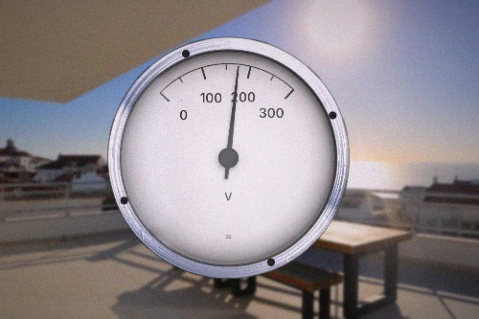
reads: 175
